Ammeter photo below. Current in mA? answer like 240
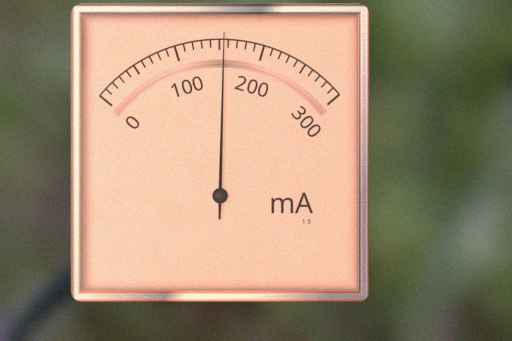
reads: 155
